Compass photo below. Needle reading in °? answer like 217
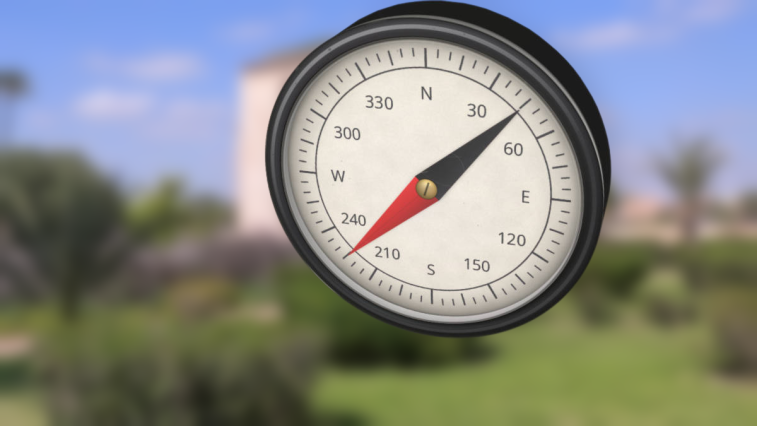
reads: 225
